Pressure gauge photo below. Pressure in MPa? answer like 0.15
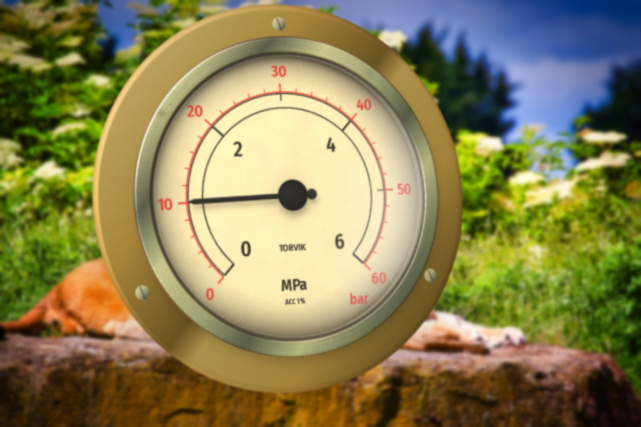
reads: 1
